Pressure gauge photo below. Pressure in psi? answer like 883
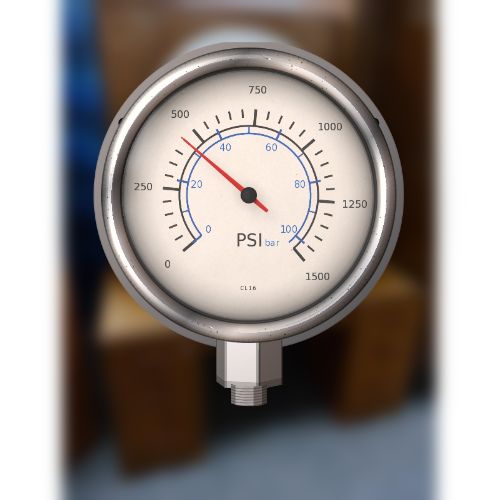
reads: 450
